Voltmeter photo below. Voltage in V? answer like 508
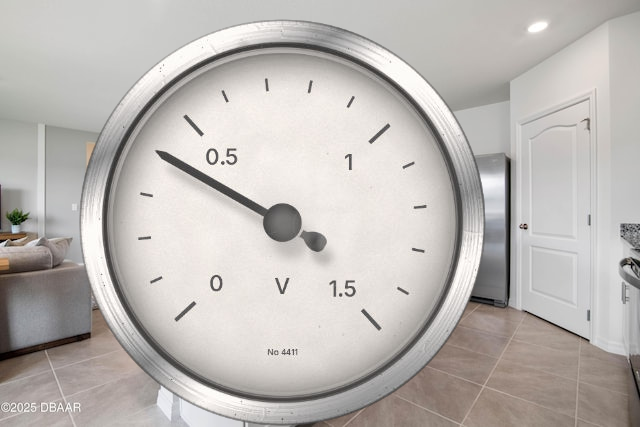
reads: 0.4
